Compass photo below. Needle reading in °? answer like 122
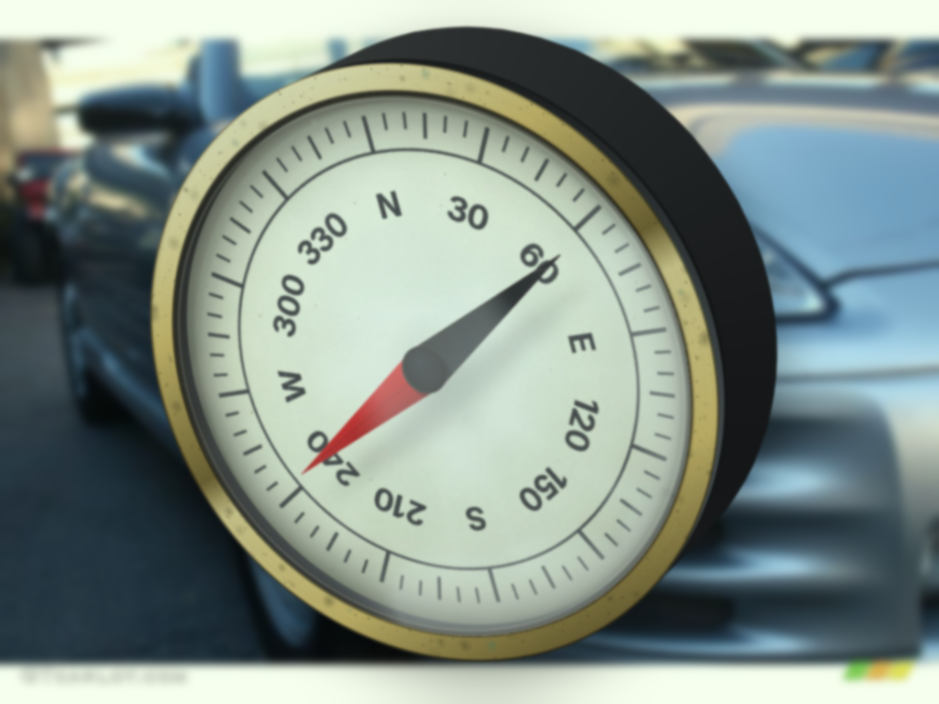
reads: 242.5
